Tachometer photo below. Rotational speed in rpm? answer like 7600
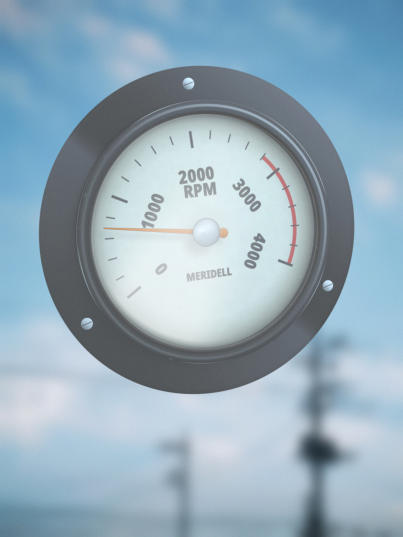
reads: 700
